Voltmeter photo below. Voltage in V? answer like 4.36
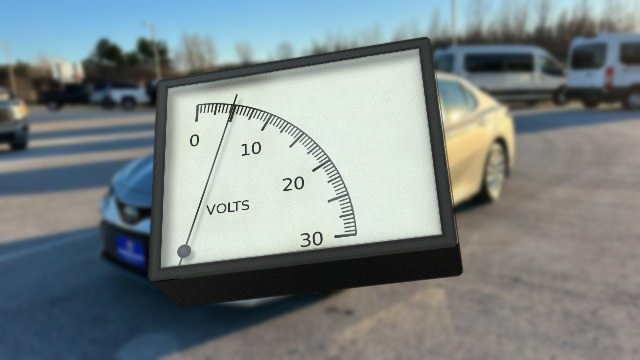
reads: 5
